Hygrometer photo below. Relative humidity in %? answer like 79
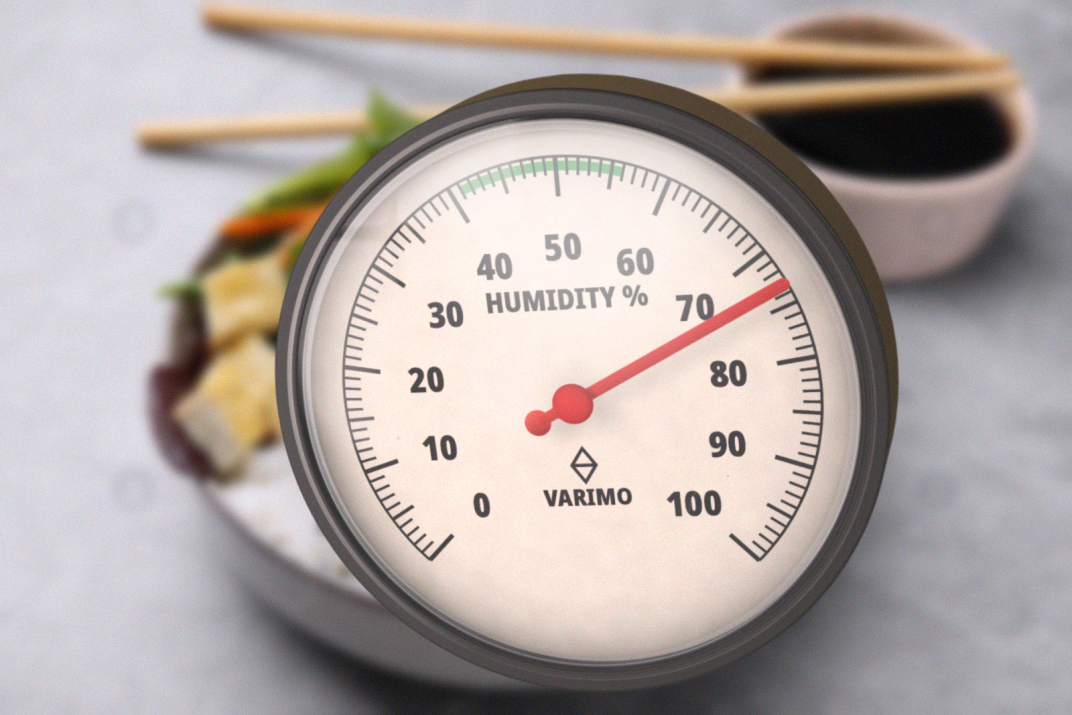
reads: 73
